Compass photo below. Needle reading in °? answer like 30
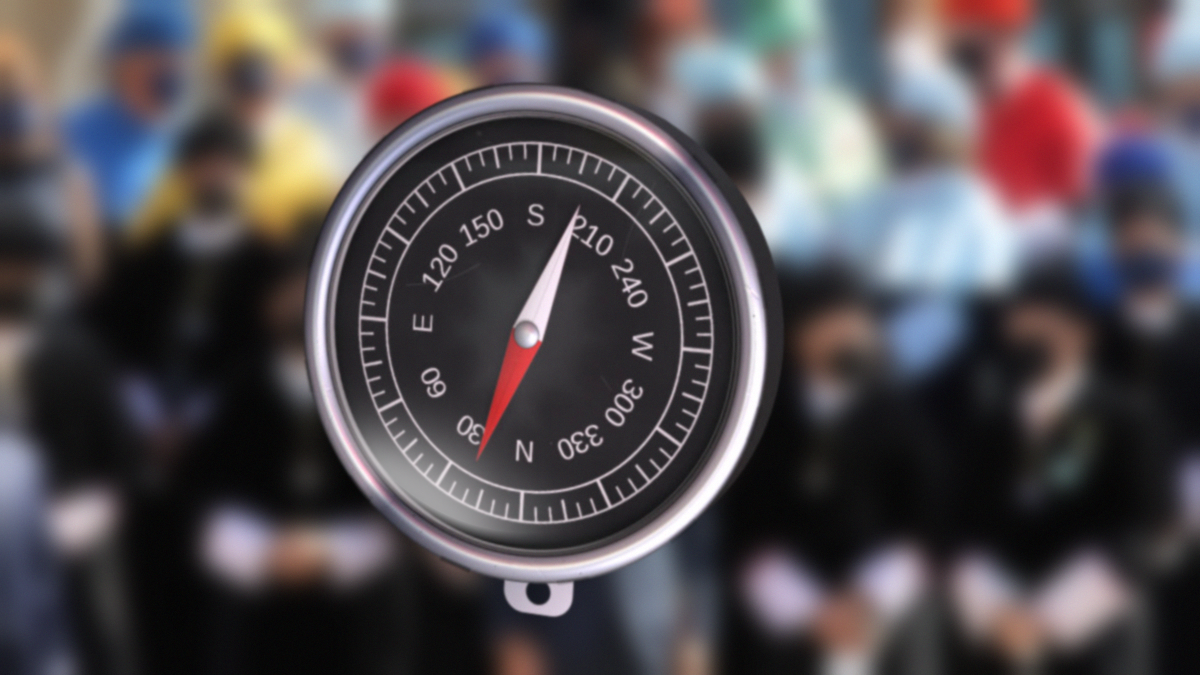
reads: 20
